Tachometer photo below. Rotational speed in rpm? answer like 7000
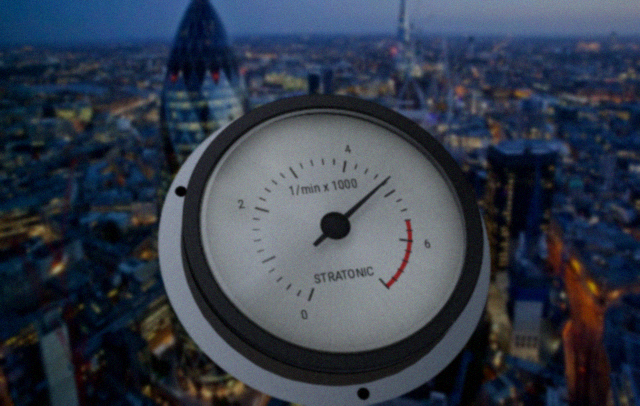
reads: 4800
